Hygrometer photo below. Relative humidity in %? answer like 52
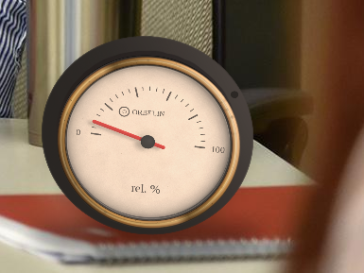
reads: 8
